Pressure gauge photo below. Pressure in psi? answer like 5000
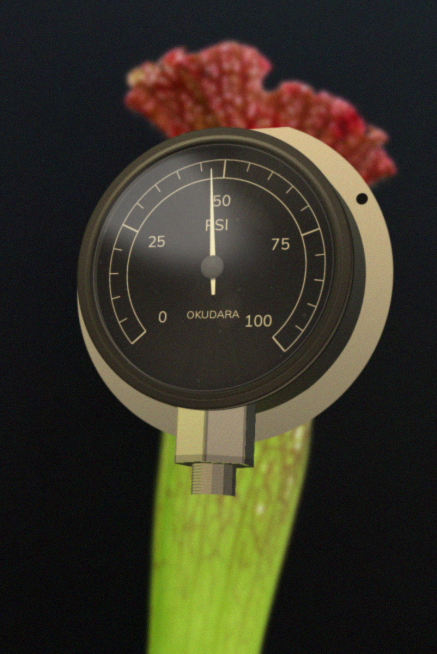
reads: 47.5
